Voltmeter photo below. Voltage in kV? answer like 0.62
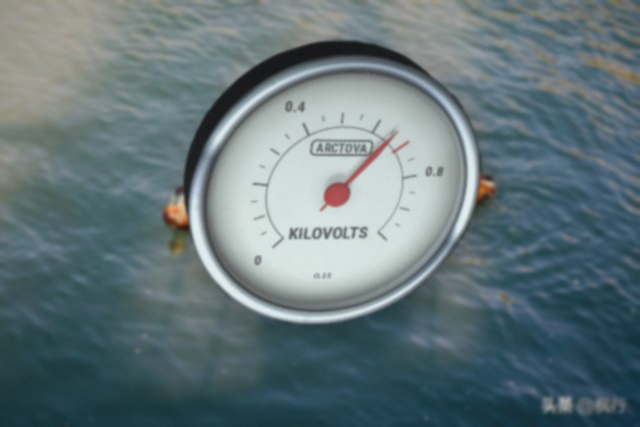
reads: 0.65
